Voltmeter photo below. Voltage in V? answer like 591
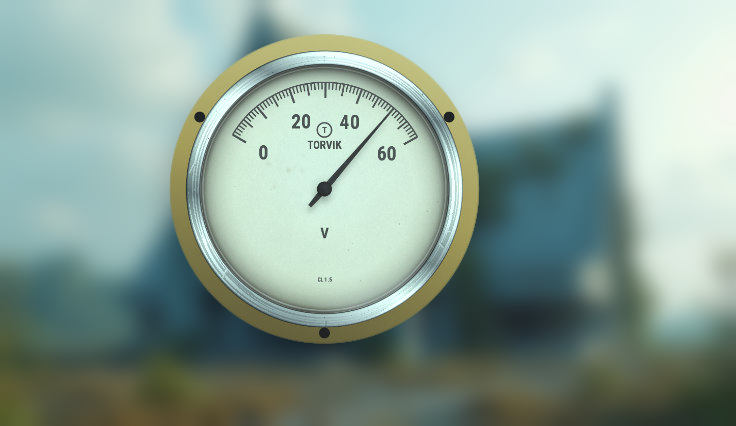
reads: 50
